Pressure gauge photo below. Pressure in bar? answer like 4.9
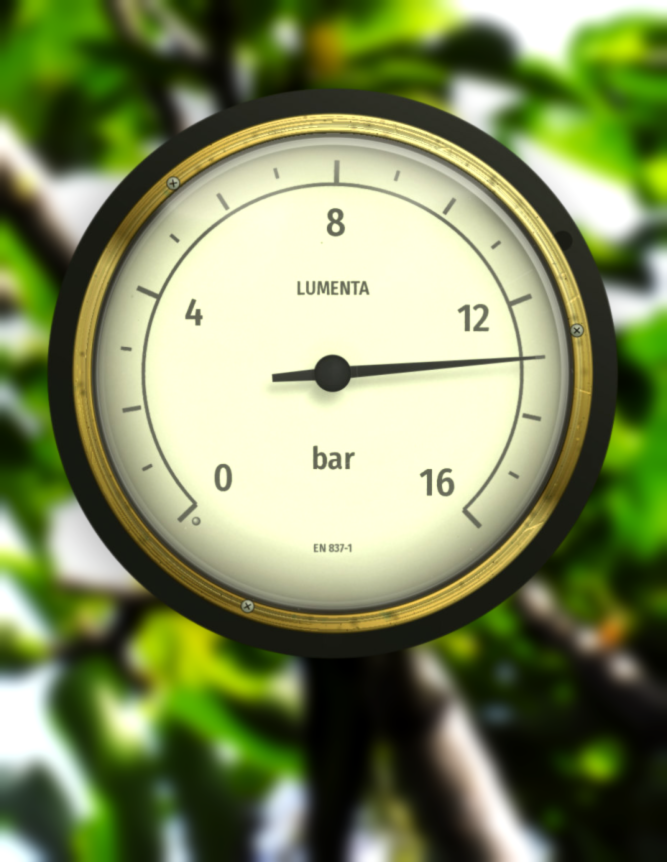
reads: 13
